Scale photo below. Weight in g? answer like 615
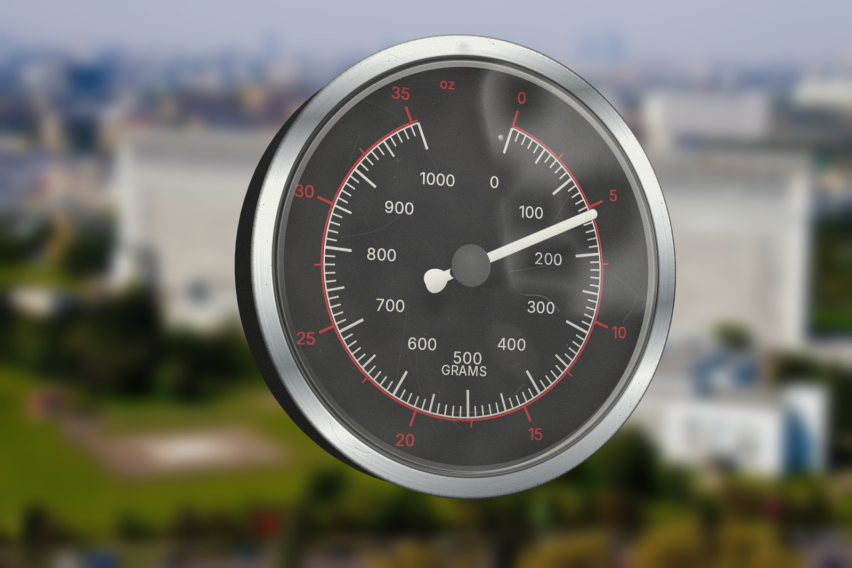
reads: 150
